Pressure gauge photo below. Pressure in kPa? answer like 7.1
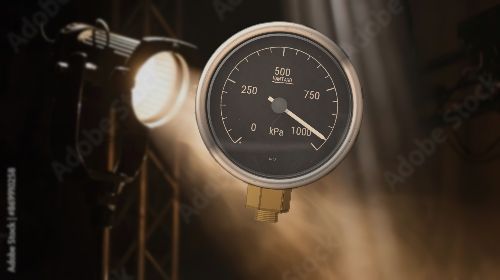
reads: 950
